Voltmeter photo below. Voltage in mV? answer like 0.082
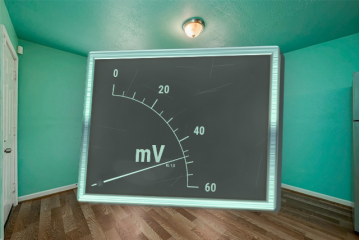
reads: 47.5
